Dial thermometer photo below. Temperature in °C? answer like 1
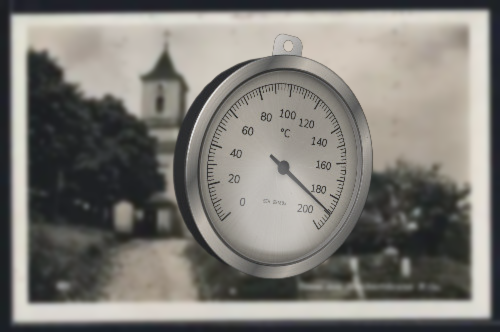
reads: 190
